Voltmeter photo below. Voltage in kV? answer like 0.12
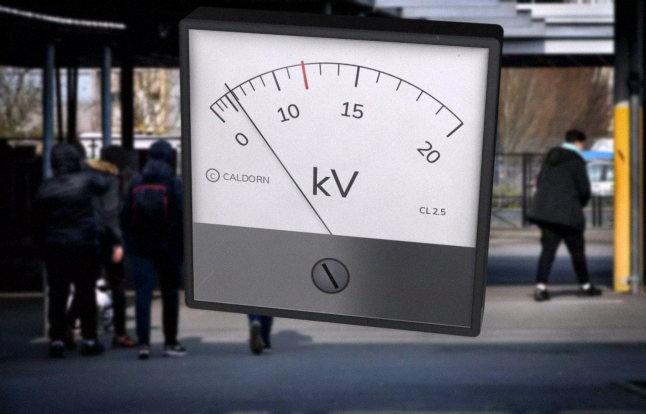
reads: 6
